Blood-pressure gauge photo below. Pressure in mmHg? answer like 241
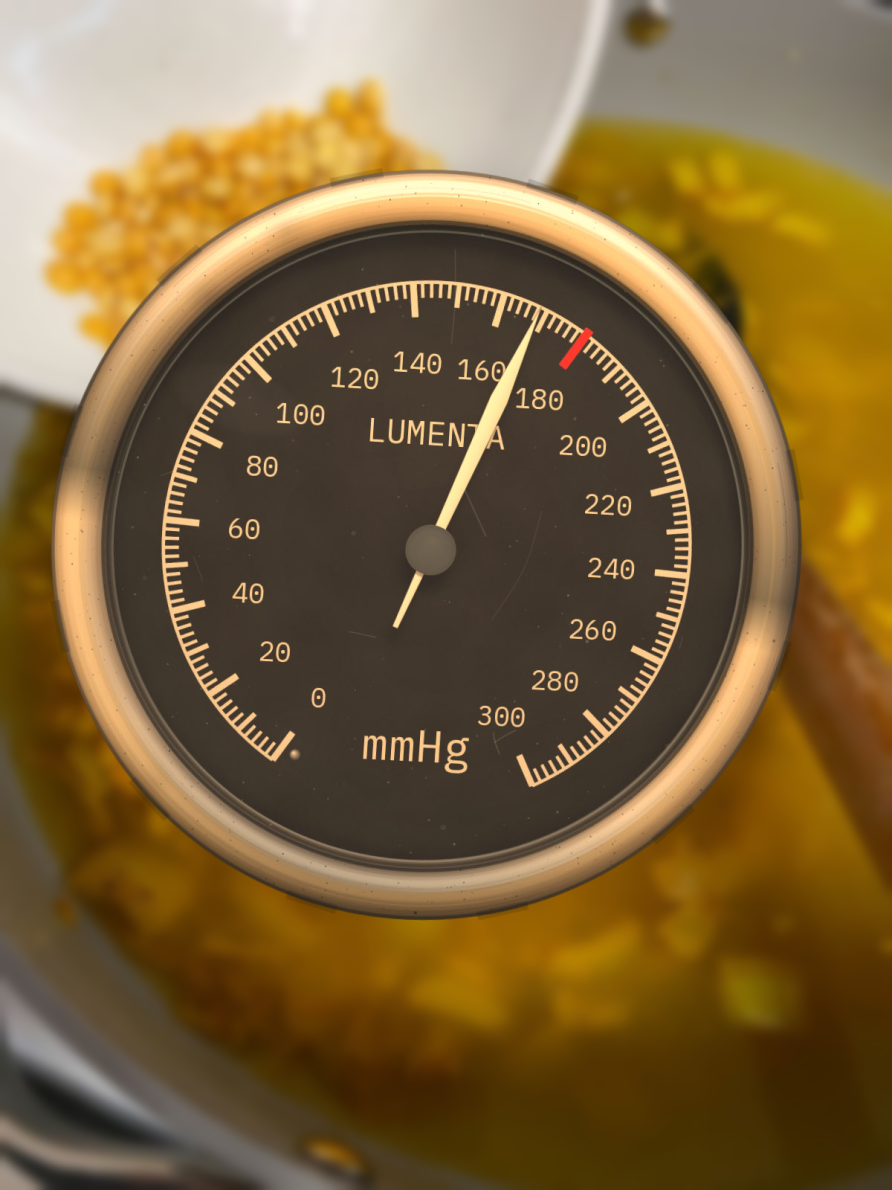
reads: 168
